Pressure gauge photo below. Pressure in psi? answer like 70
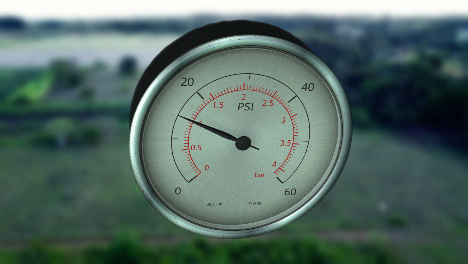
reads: 15
